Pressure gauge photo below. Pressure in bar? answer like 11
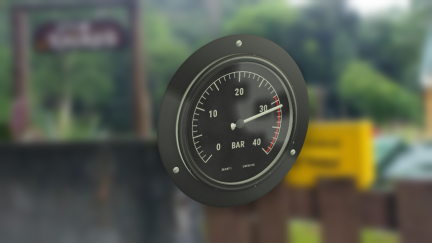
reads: 31
